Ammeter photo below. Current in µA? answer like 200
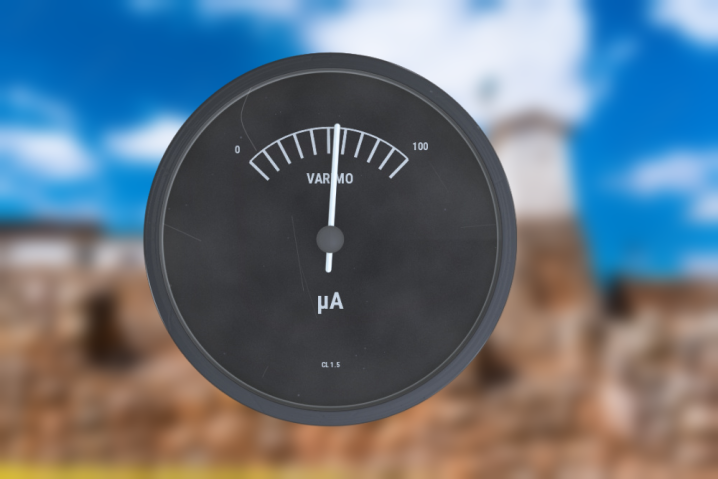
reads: 55
